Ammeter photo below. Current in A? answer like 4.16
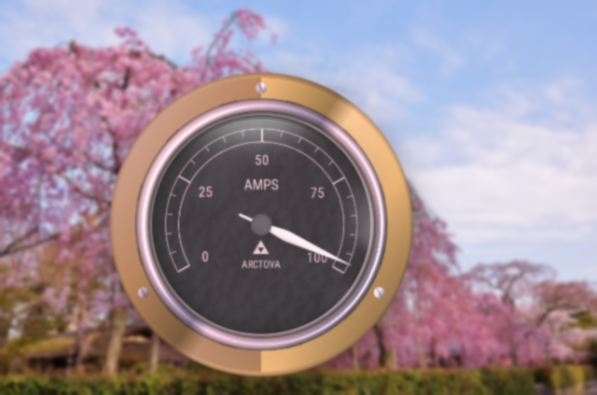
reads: 97.5
